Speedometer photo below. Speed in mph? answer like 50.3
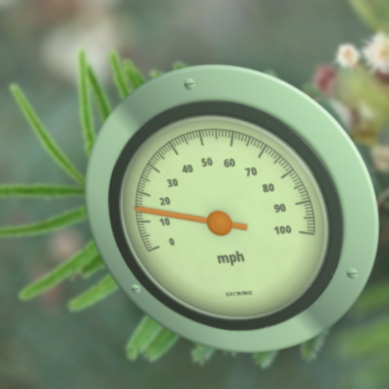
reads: 15
